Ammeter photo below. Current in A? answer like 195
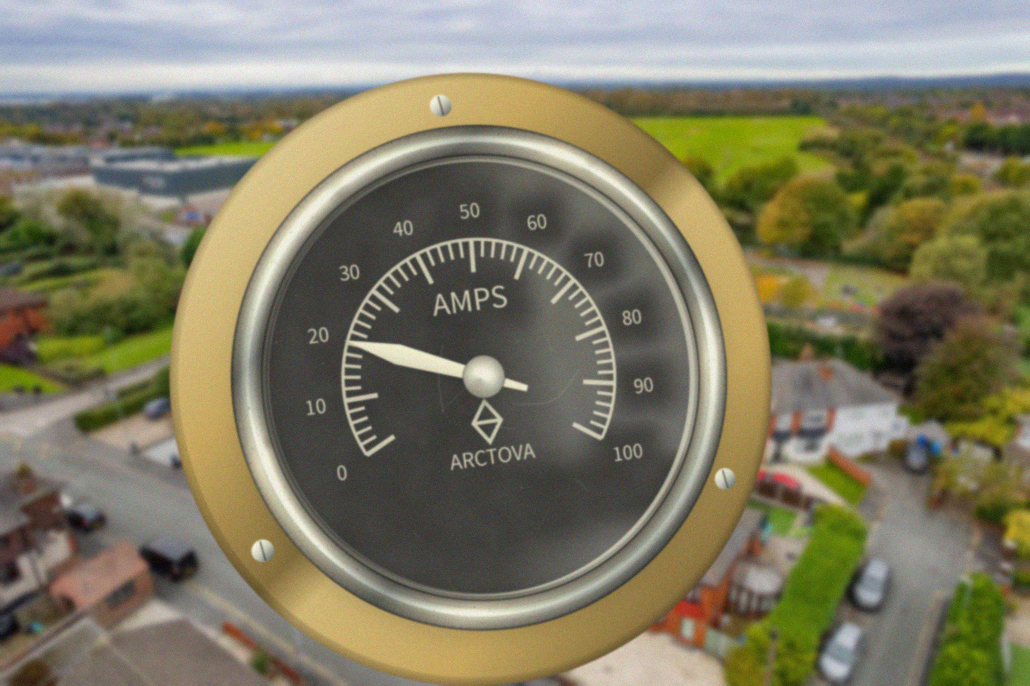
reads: 20
